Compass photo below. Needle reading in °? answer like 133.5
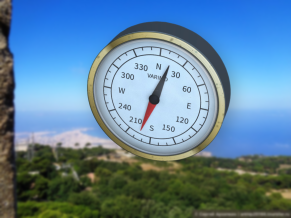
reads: 195
